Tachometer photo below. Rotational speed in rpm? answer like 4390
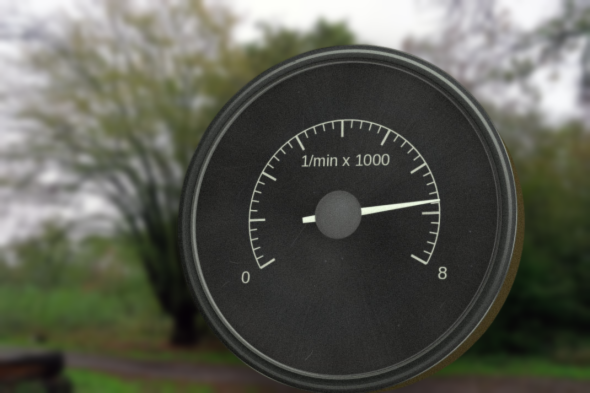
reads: 6800
